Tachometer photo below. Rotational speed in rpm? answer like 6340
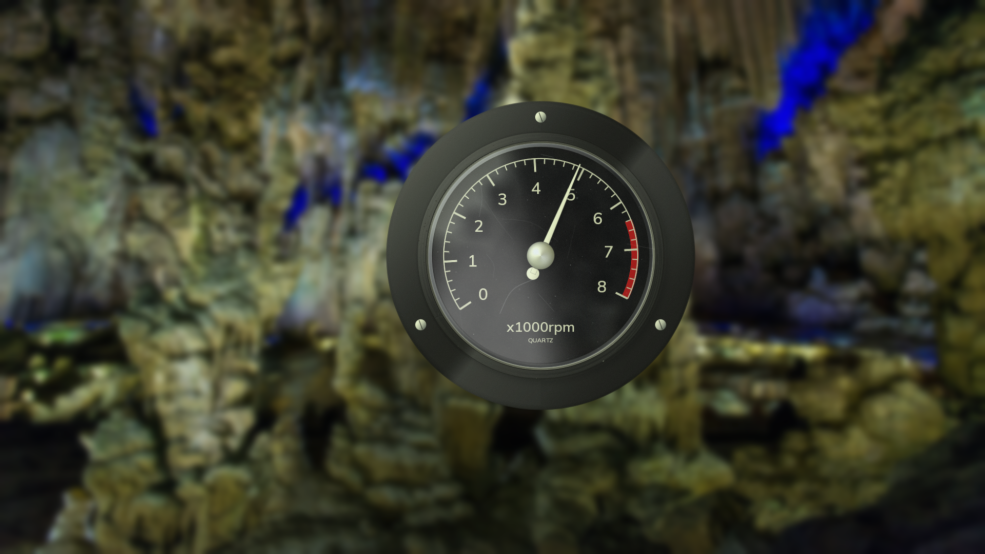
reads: 4900
